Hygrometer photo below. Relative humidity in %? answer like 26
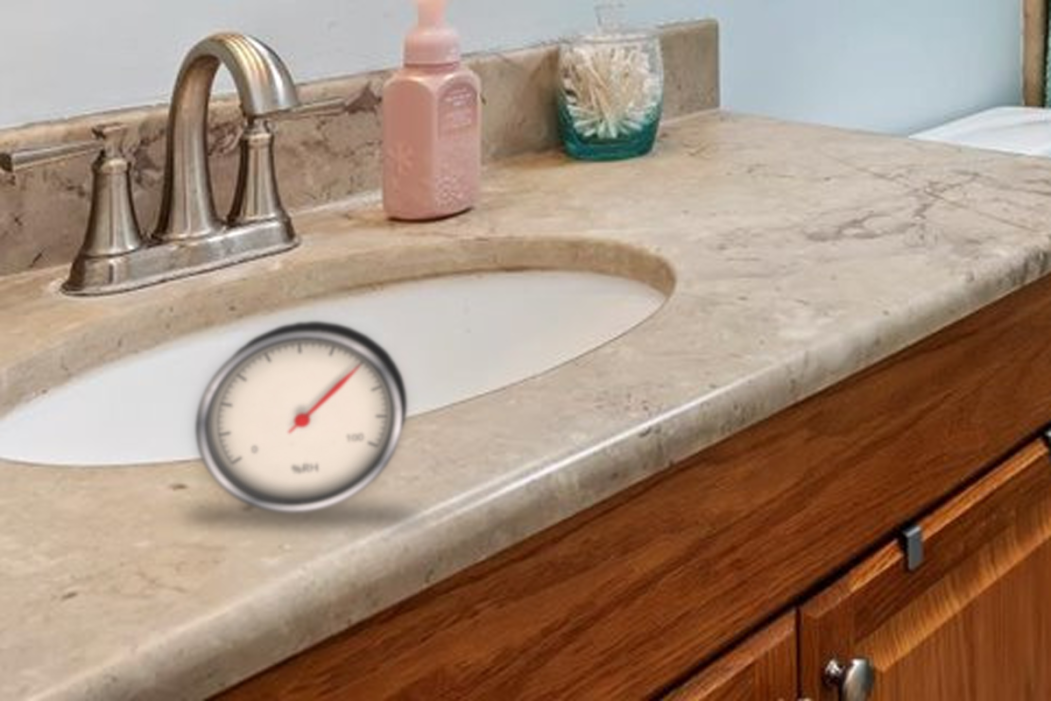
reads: 70
